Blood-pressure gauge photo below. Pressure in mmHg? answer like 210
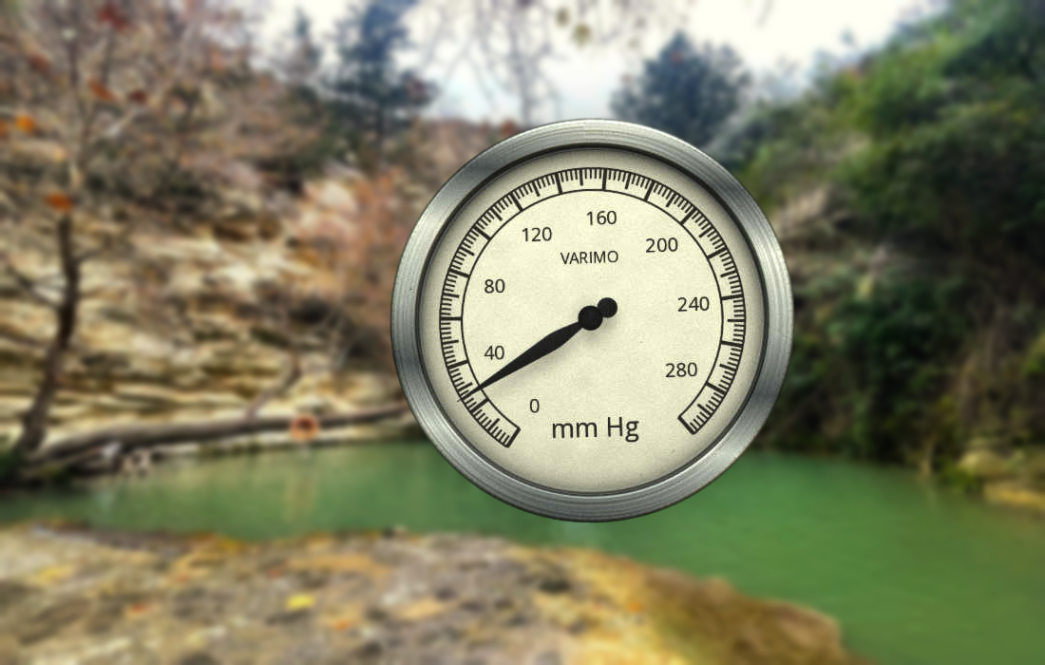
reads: 26
